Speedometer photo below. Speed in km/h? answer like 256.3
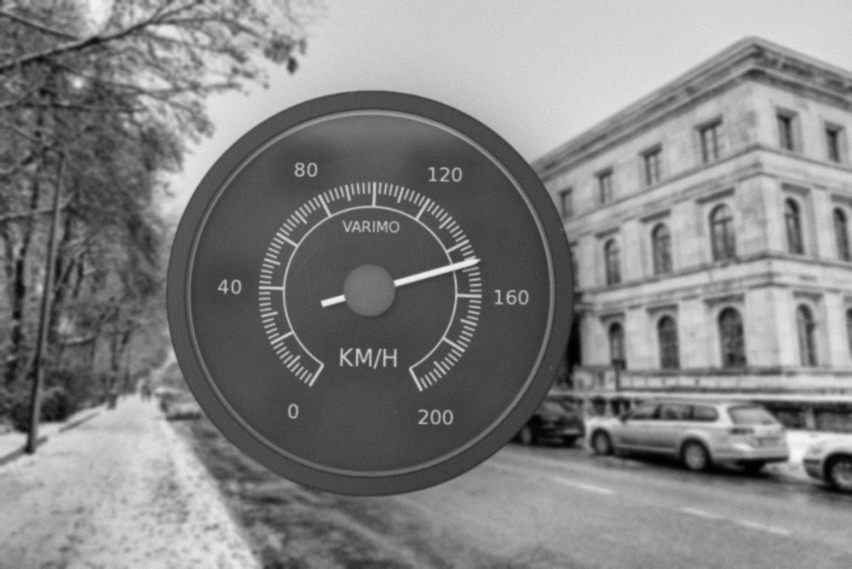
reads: 148
